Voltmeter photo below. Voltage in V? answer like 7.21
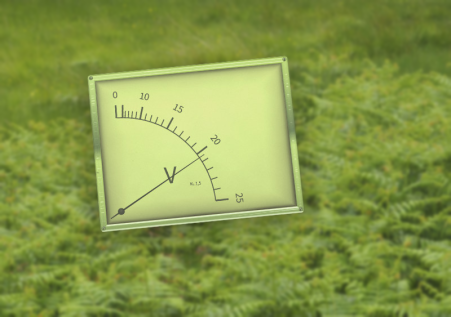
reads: 20.5
